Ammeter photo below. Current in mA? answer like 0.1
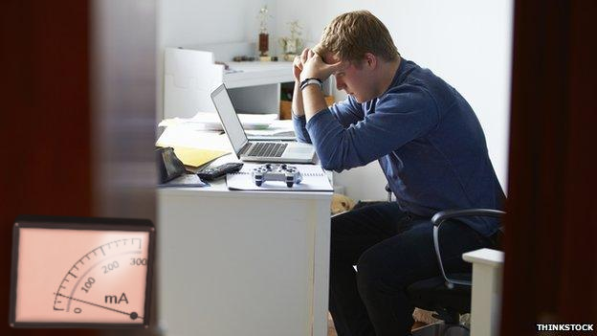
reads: 40
